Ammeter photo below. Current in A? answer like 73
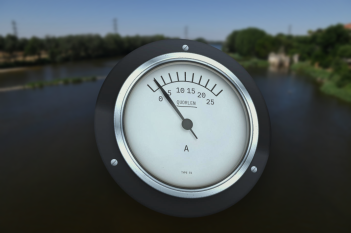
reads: 2.5
